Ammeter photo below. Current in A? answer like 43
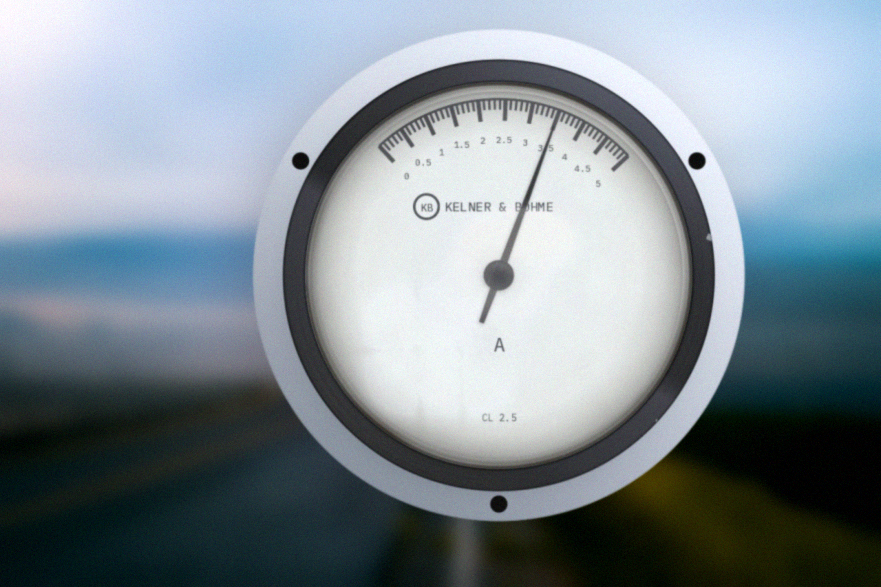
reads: 3.5
